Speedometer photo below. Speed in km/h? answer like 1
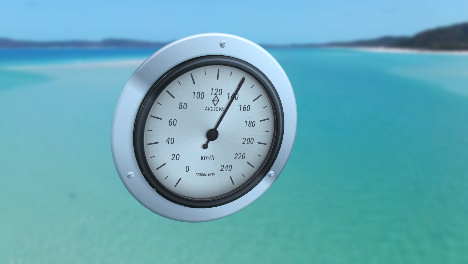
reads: 140
